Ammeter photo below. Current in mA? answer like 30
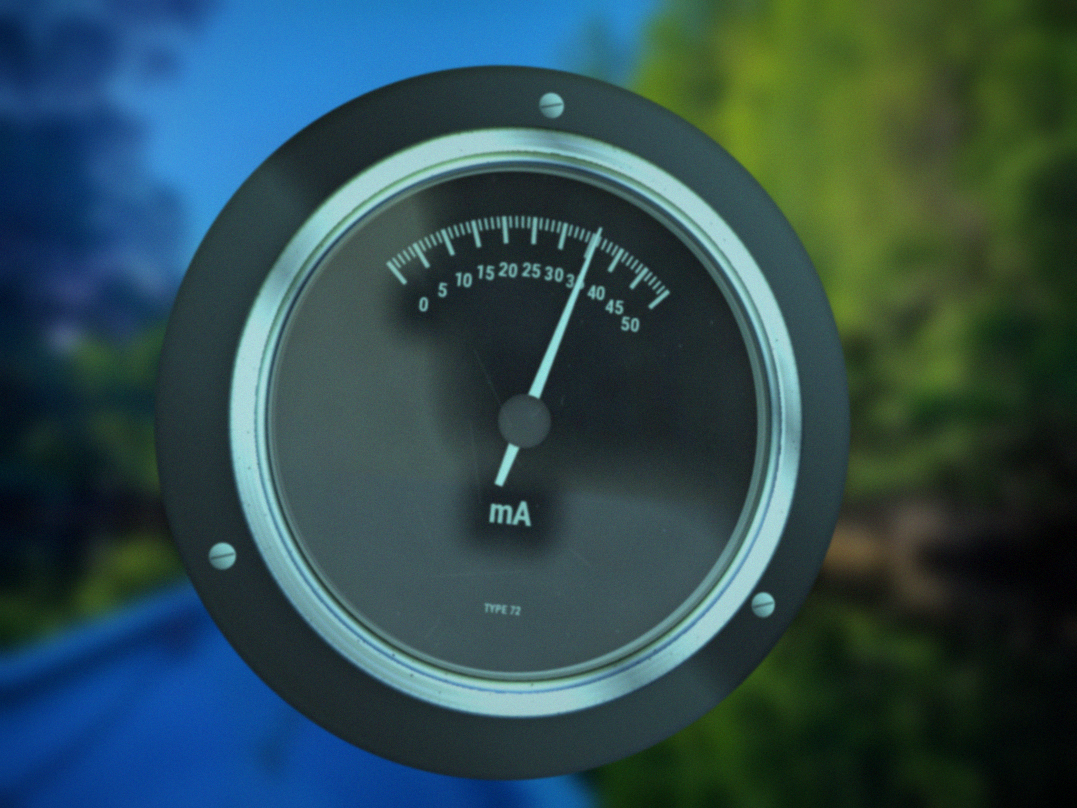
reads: 35
